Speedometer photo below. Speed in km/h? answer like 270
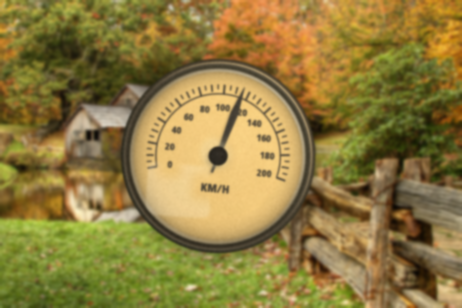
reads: 115
